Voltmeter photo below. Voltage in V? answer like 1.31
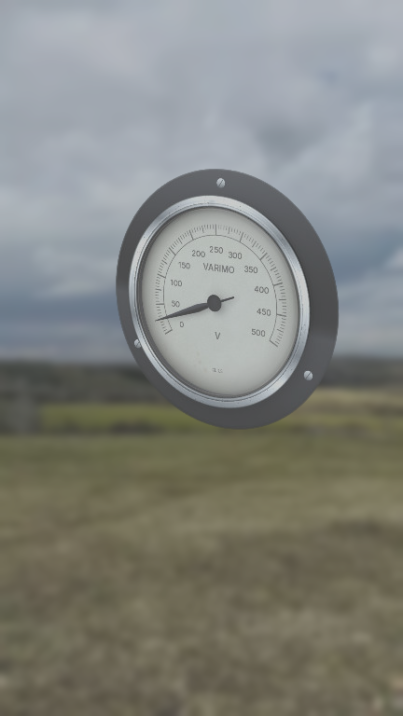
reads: 25
